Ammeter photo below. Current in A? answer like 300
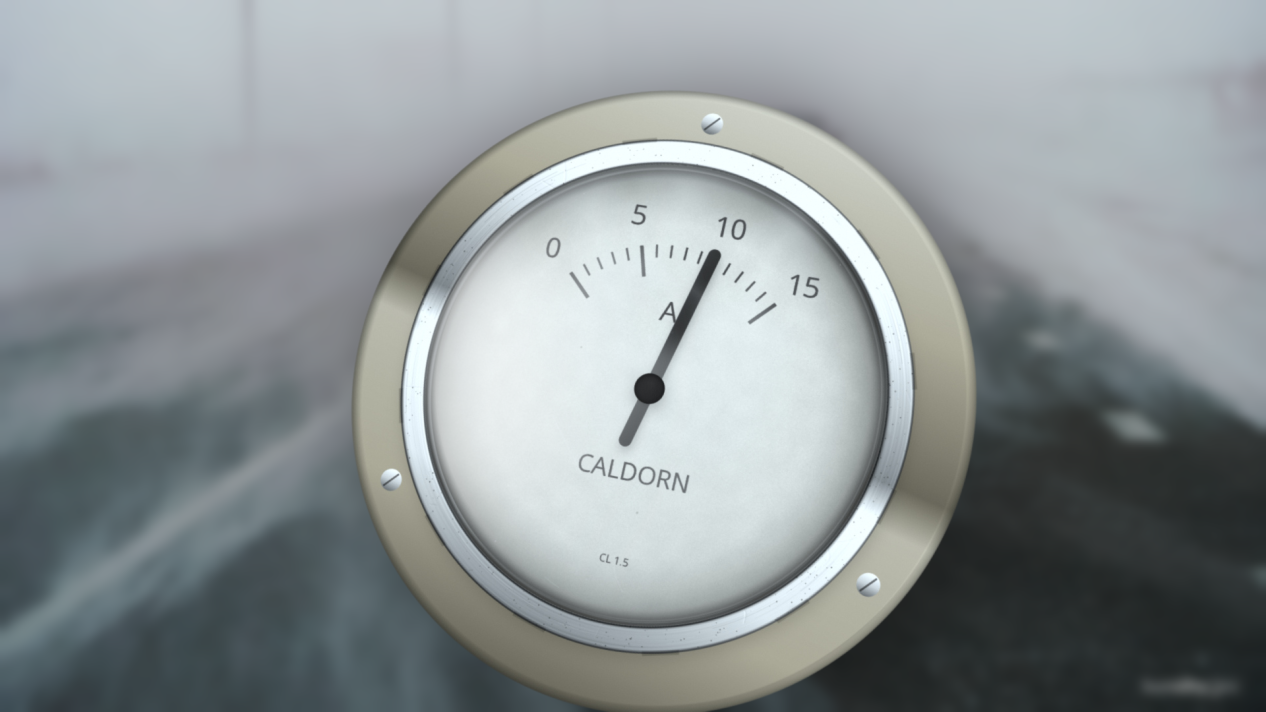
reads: 10
